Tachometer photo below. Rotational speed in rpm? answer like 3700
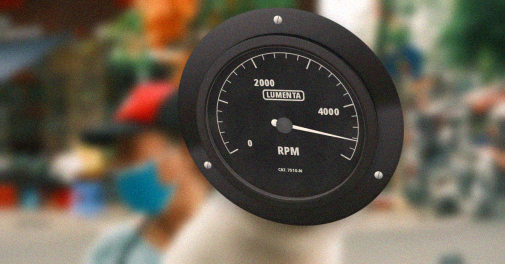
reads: 4600
